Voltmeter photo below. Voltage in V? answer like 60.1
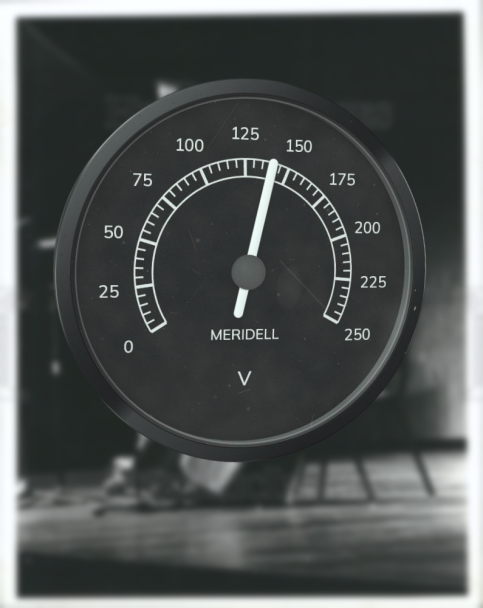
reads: 140
